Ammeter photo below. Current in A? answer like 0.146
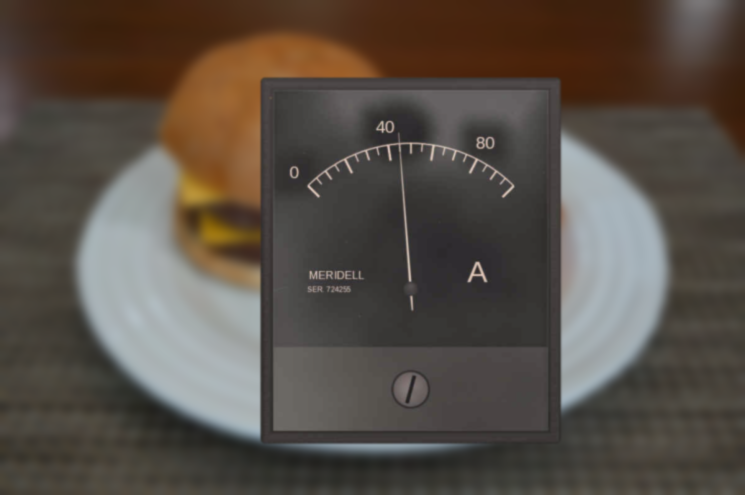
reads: 45
